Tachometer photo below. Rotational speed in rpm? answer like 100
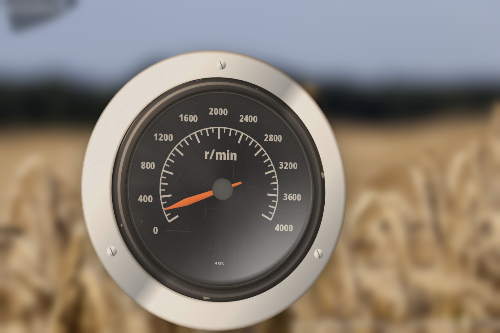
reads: 200
